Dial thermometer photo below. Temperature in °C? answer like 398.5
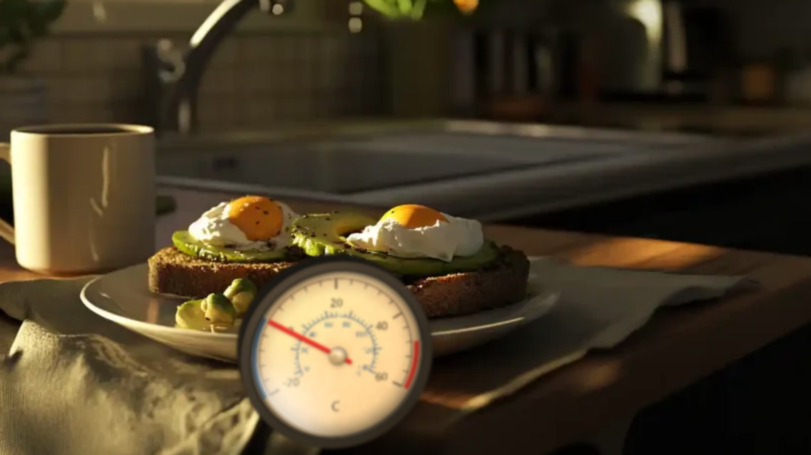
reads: 0
